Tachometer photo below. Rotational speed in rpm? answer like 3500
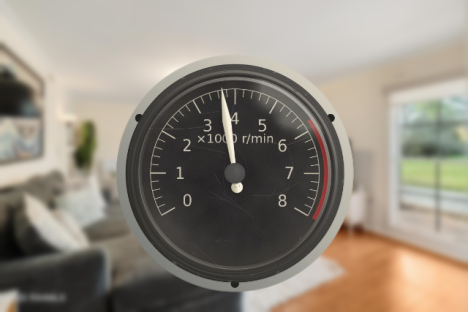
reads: 3700
